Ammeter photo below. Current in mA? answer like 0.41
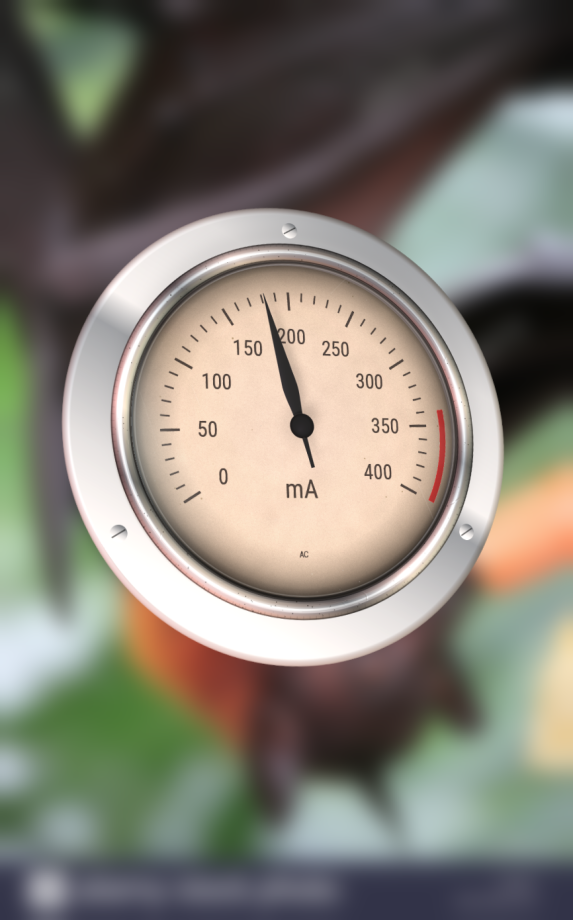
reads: 180
